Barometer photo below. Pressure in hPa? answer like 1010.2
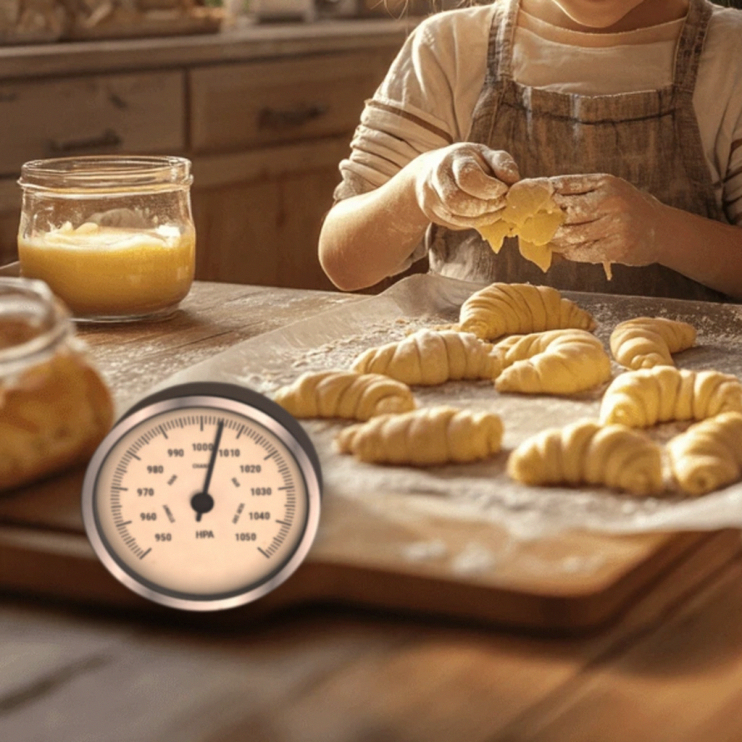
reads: 1005
